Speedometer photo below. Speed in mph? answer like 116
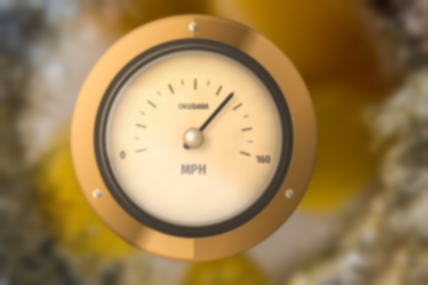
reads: 110
